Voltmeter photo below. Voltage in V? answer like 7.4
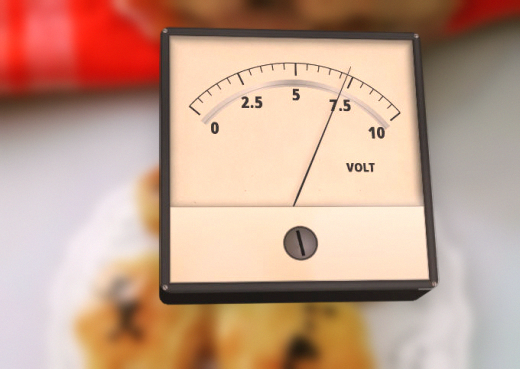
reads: 7.25
